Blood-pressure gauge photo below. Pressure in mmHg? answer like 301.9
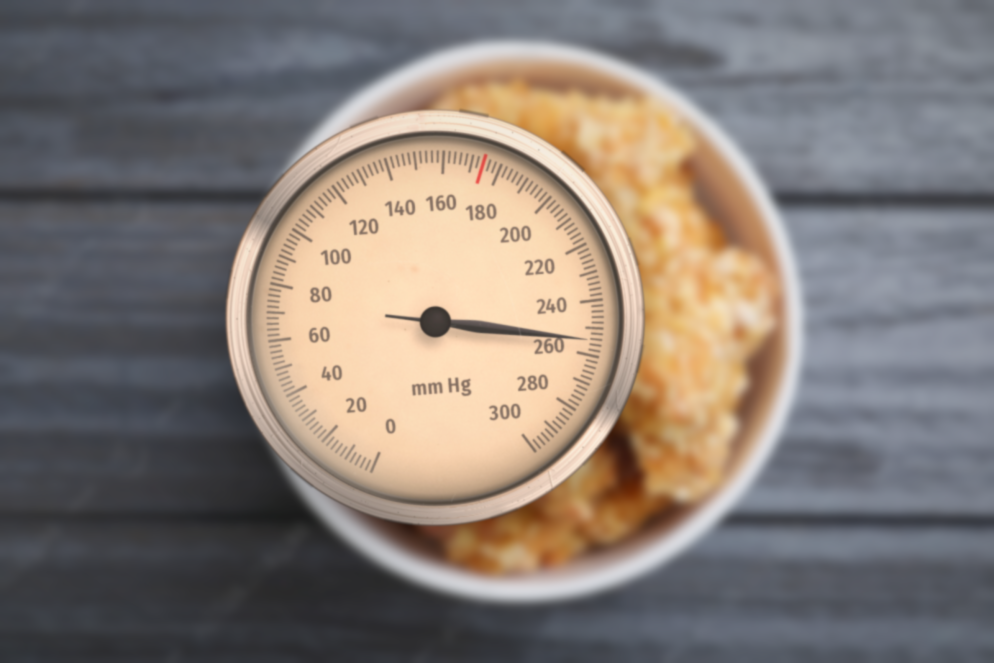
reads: 254
